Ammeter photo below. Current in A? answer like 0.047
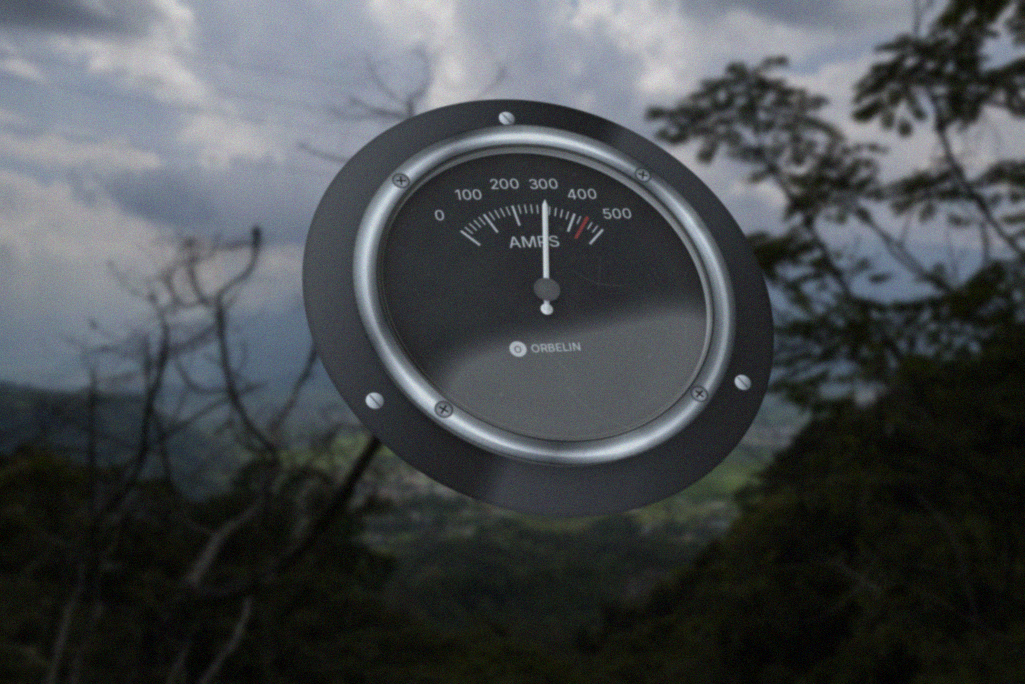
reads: 300
